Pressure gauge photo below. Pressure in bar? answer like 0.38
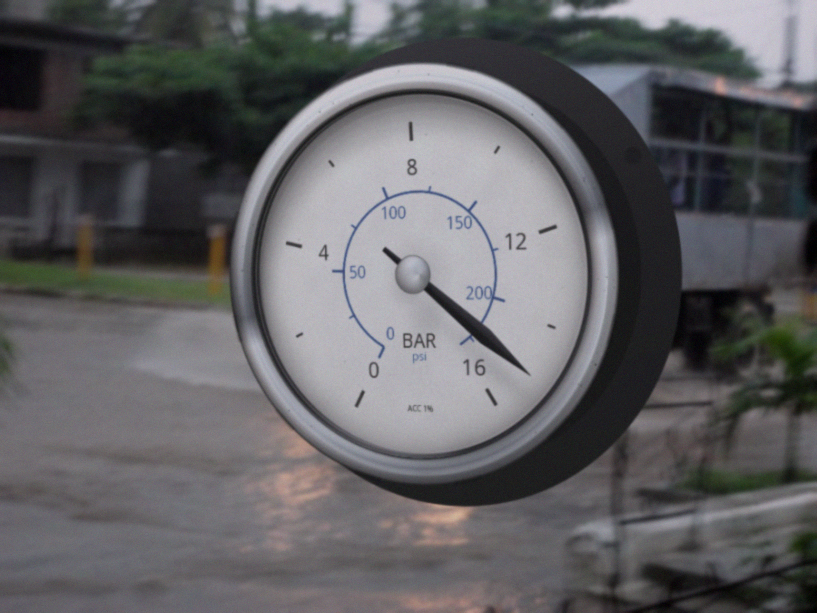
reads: 15
